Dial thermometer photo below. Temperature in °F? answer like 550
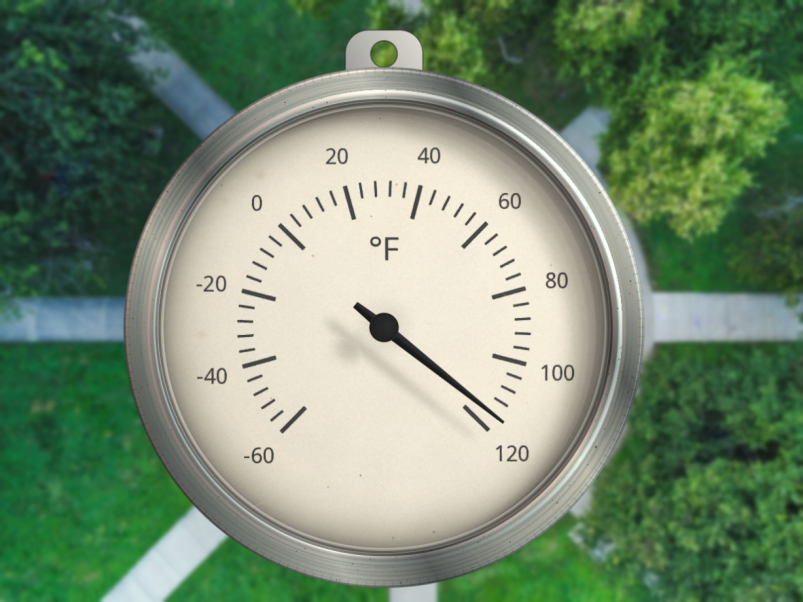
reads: 116
